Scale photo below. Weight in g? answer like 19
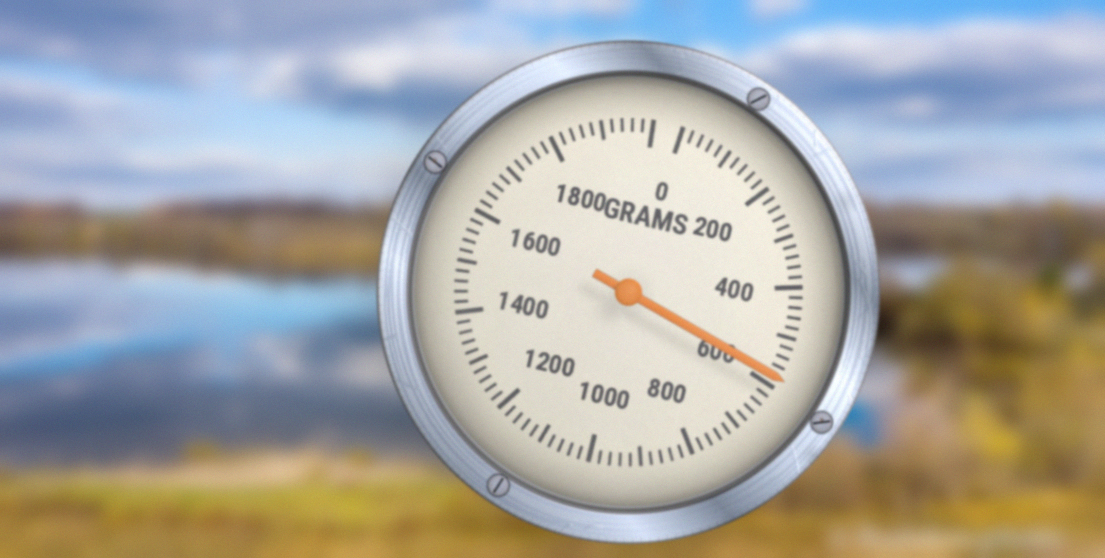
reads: 580
